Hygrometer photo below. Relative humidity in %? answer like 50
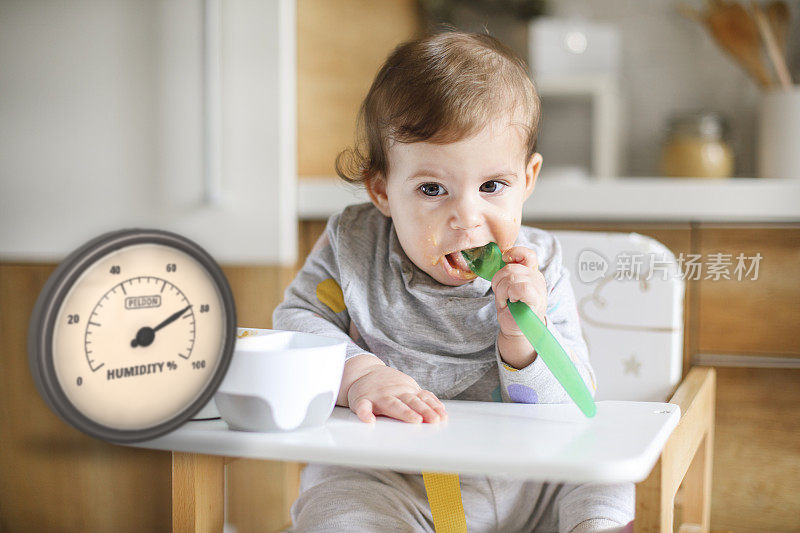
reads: 76
